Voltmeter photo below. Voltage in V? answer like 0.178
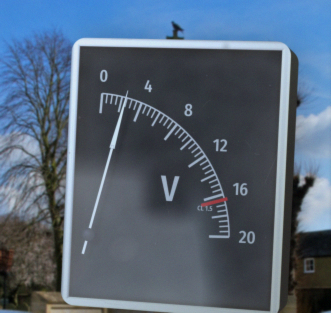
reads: 2.5
